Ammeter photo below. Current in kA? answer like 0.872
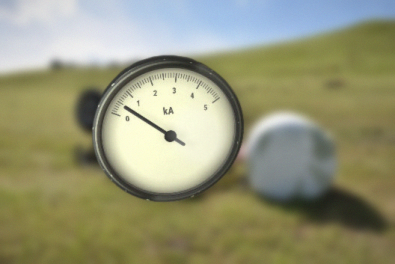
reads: 0.5
